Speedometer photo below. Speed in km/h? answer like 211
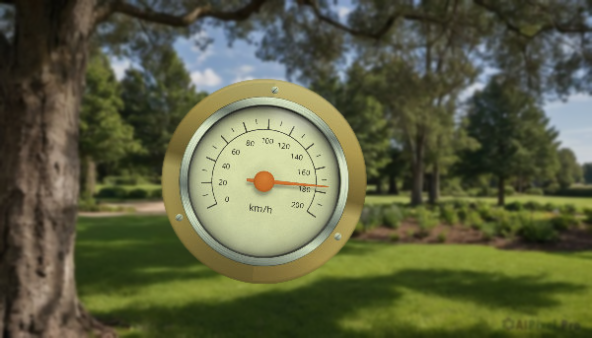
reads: 175
